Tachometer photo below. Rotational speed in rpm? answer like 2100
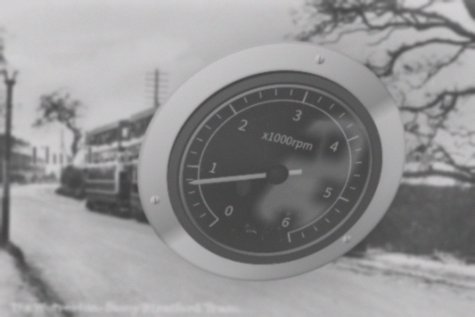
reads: 800
